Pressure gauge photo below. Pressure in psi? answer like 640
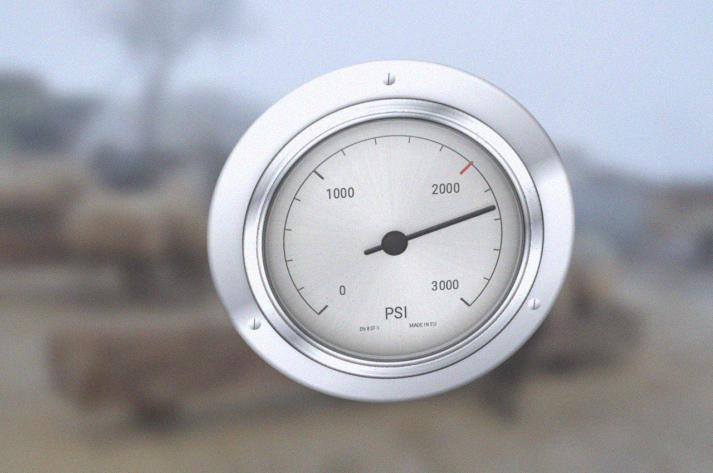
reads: 2300
